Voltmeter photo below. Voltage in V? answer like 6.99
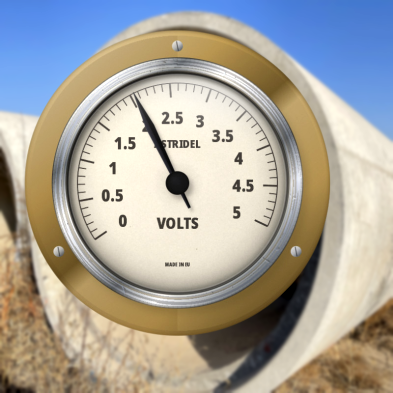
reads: 2.05
